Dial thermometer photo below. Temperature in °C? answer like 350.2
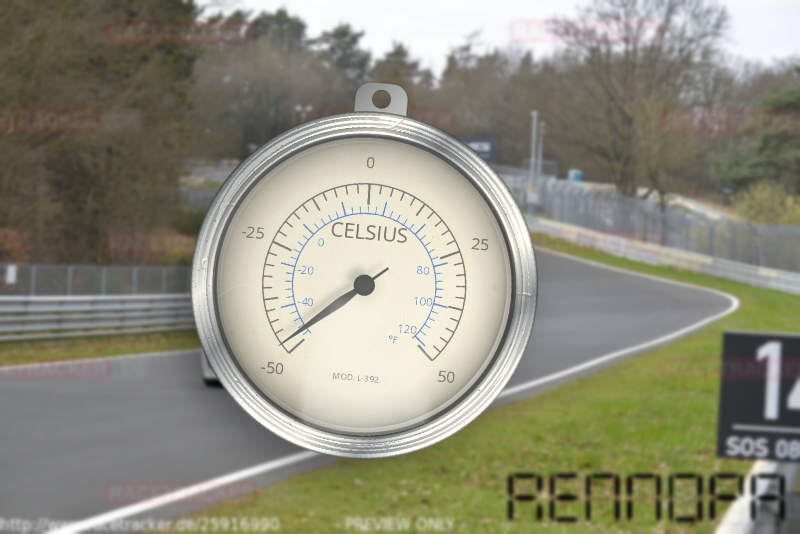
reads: -47.5
